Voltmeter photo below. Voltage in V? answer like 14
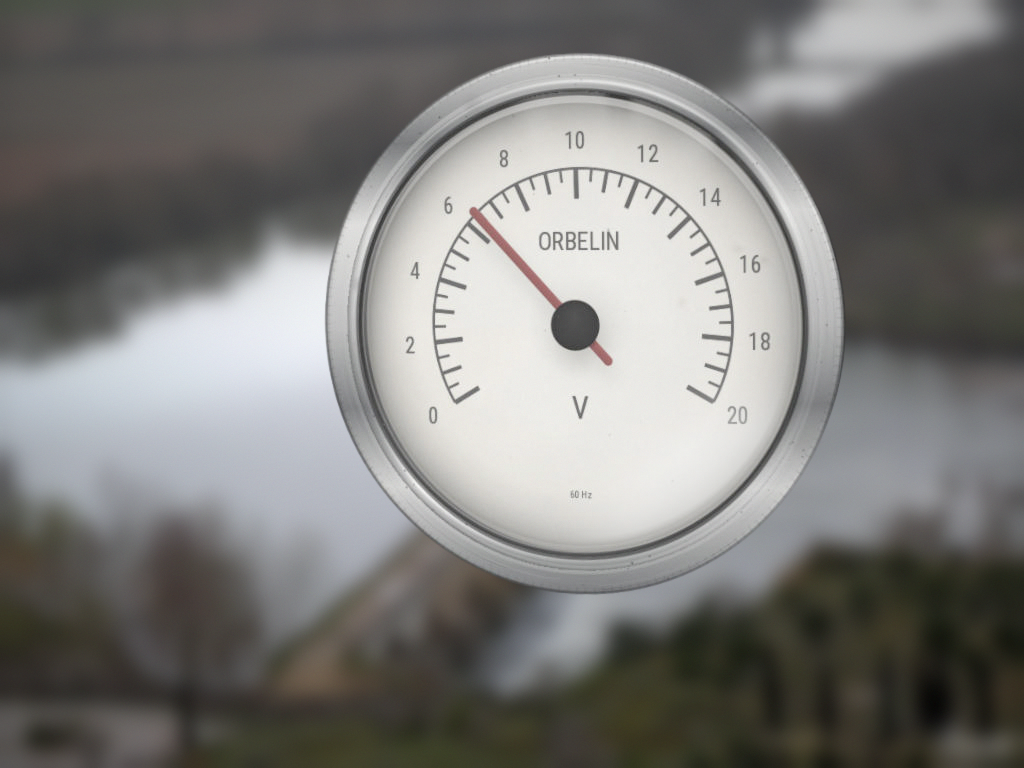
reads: 6.5
